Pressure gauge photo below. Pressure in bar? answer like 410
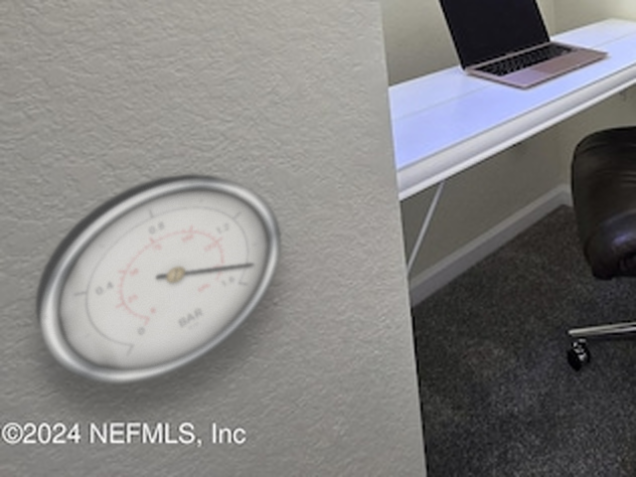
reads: 1.5
